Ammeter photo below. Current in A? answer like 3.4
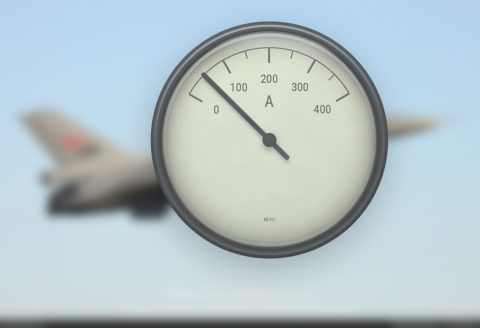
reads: 50
